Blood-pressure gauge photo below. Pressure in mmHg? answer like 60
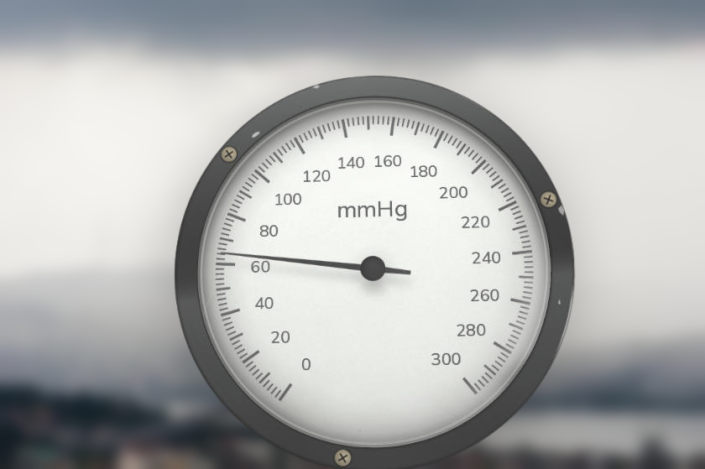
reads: 64
